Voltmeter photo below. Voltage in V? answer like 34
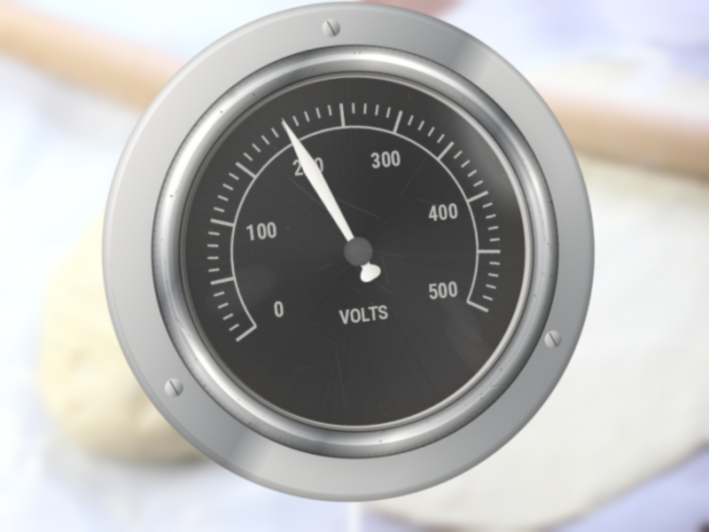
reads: 200
